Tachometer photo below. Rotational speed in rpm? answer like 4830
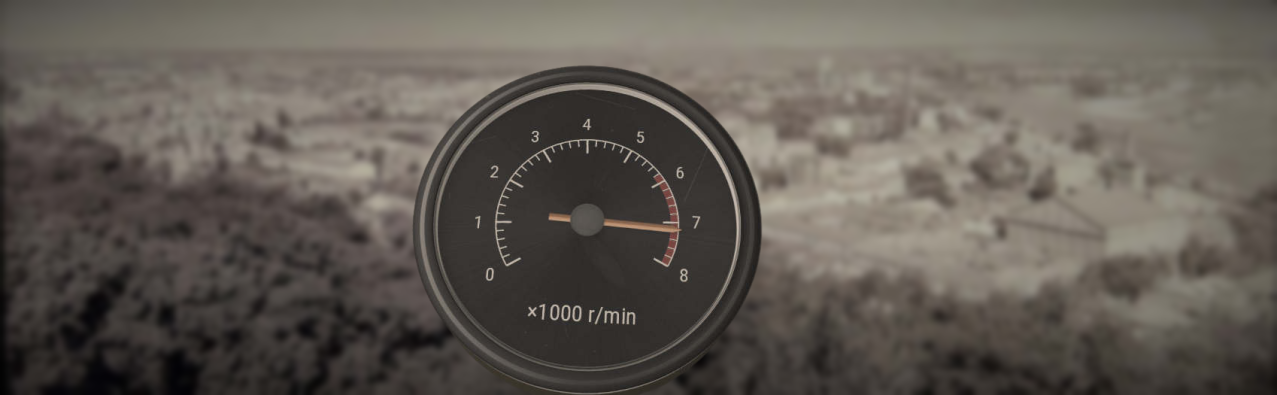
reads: 7200
